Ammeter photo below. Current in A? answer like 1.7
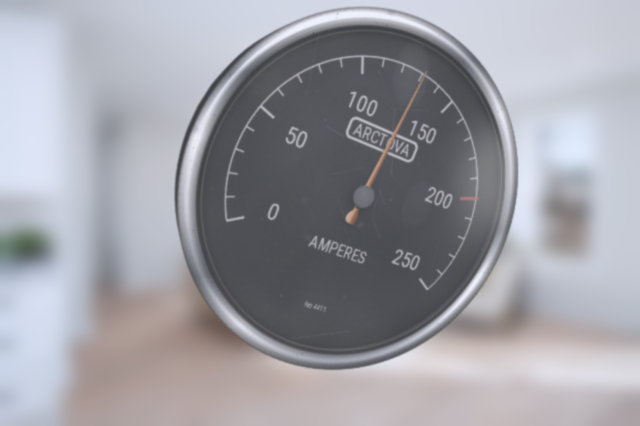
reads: 130
